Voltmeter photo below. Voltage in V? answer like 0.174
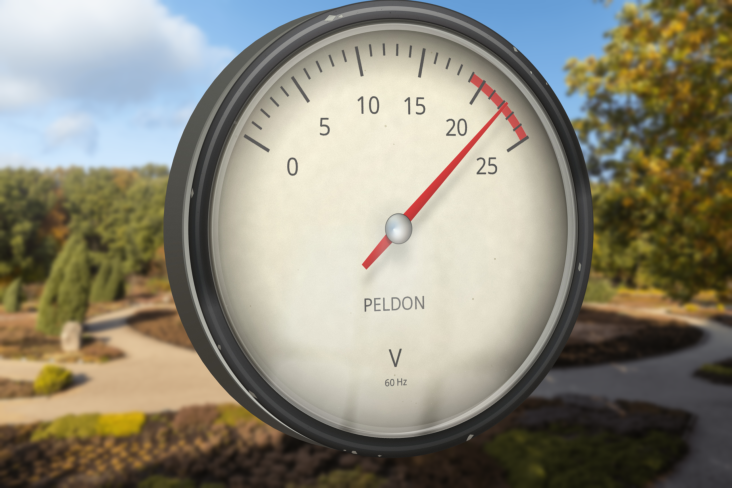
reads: 22
